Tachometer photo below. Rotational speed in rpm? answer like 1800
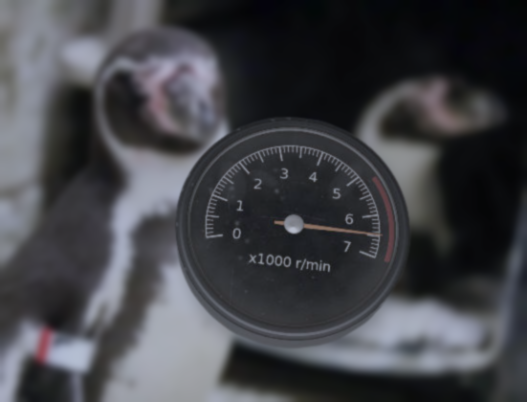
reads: 6500
